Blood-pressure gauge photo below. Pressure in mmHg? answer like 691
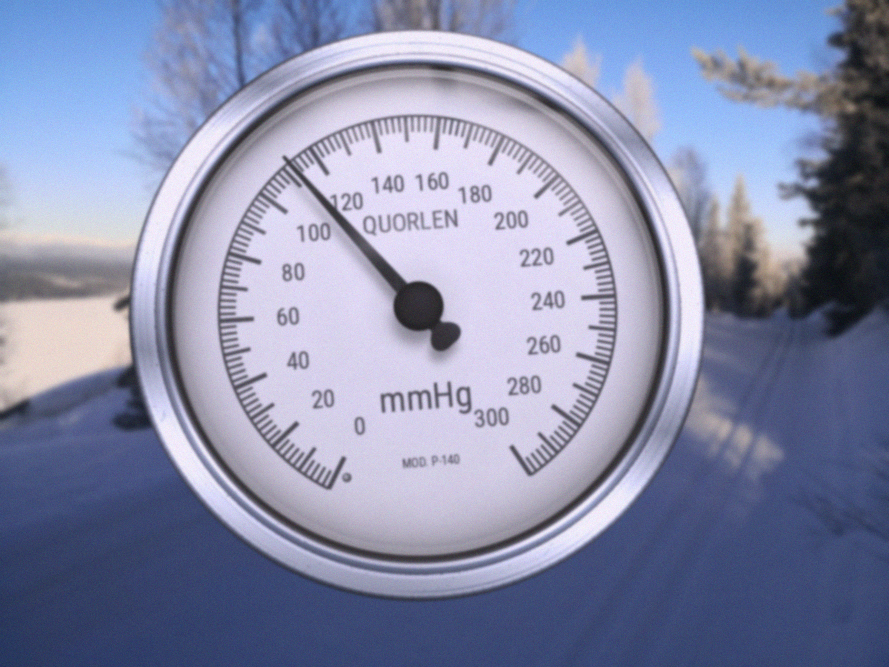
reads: 112
